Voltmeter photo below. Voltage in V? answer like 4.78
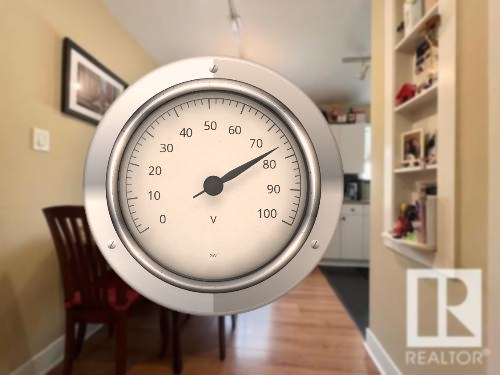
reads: 76
